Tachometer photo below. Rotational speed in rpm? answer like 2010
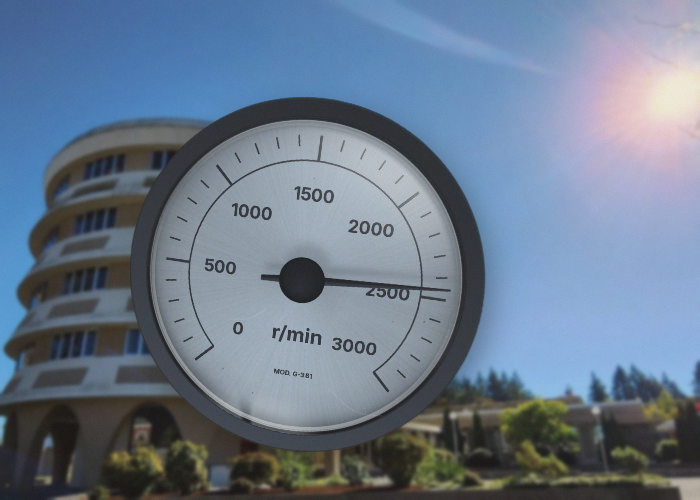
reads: 2450
